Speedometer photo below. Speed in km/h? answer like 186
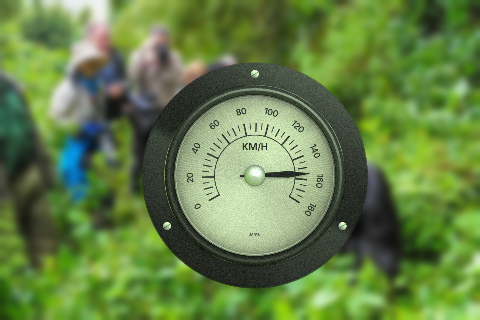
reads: 155
